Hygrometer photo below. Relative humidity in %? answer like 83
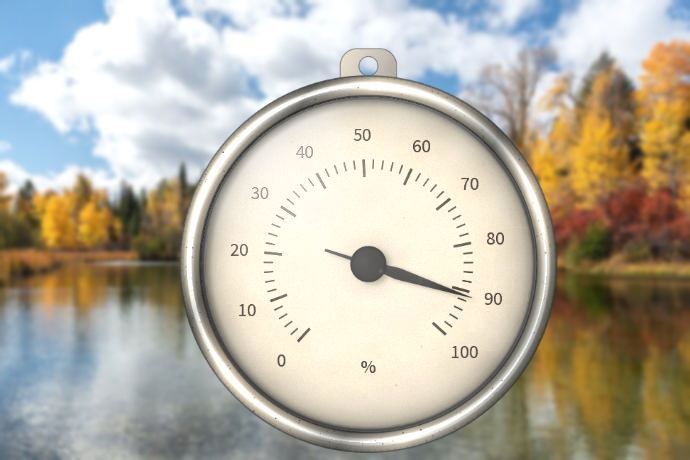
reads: 91
